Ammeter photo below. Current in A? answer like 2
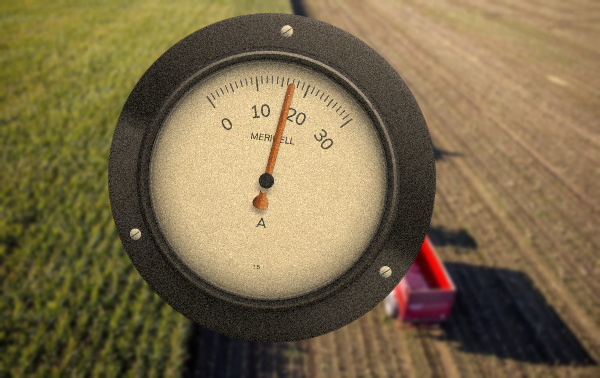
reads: 17
